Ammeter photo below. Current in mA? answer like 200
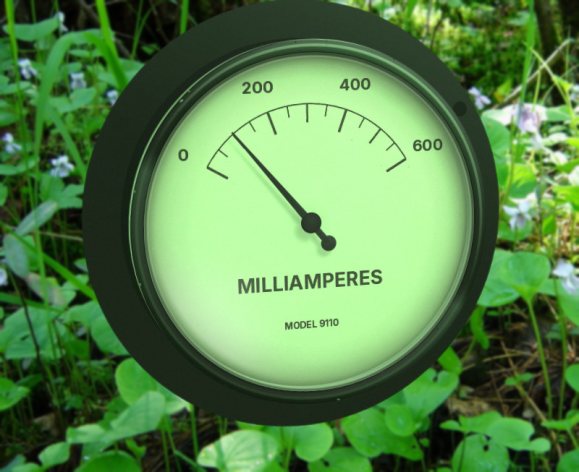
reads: 100
